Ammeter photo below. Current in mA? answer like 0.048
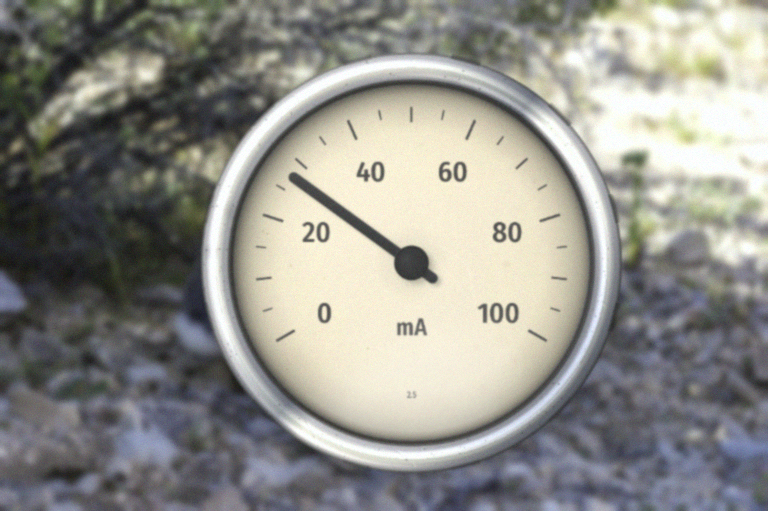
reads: 27.5
